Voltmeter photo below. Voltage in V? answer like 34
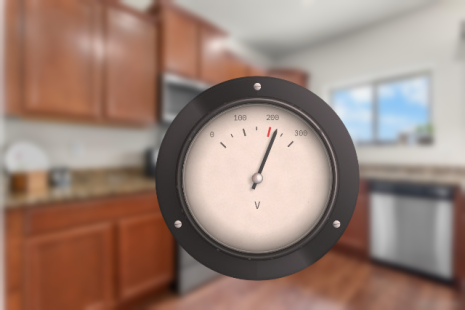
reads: 225
